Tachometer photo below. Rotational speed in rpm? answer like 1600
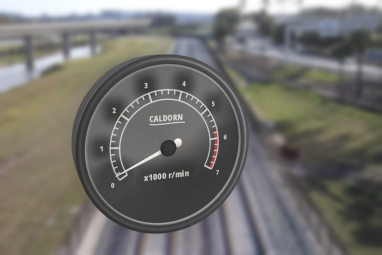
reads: 200
